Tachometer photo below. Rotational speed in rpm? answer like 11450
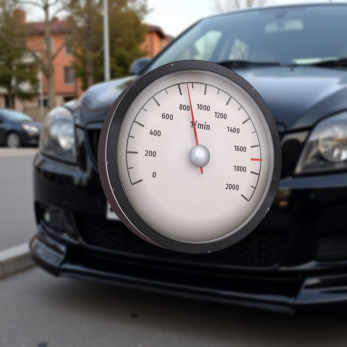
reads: 850
